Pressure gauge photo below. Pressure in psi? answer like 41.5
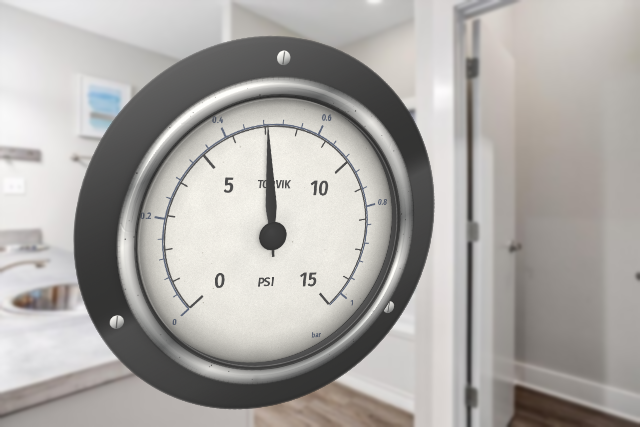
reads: 7
